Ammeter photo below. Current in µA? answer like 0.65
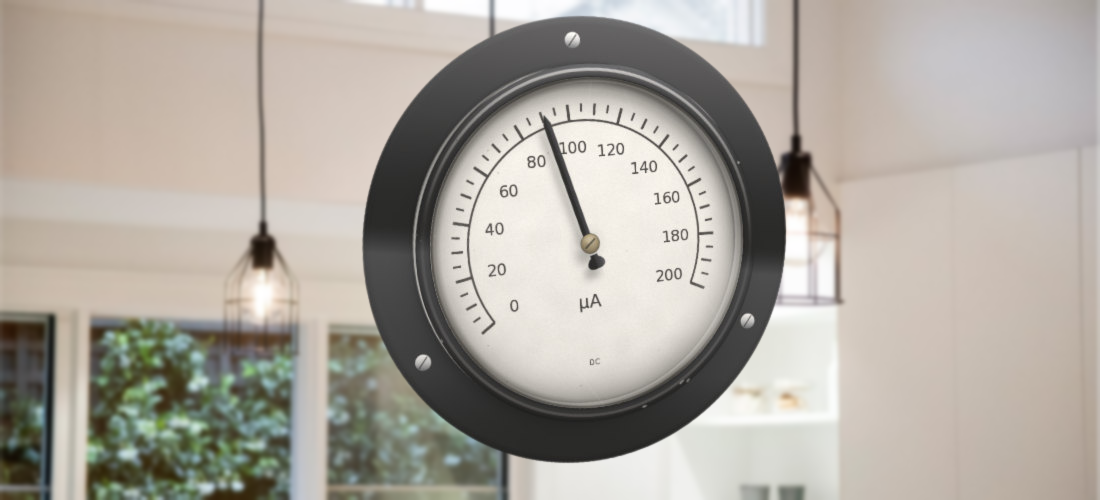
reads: 90
